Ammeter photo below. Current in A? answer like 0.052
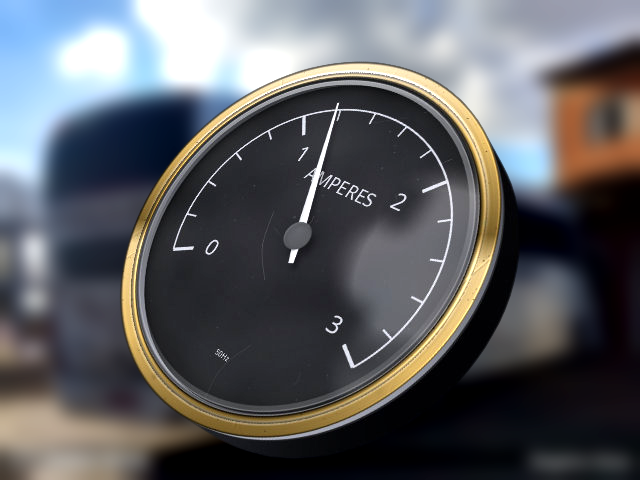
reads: 1.2
